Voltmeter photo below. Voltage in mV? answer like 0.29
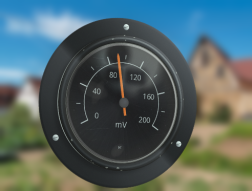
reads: 90
